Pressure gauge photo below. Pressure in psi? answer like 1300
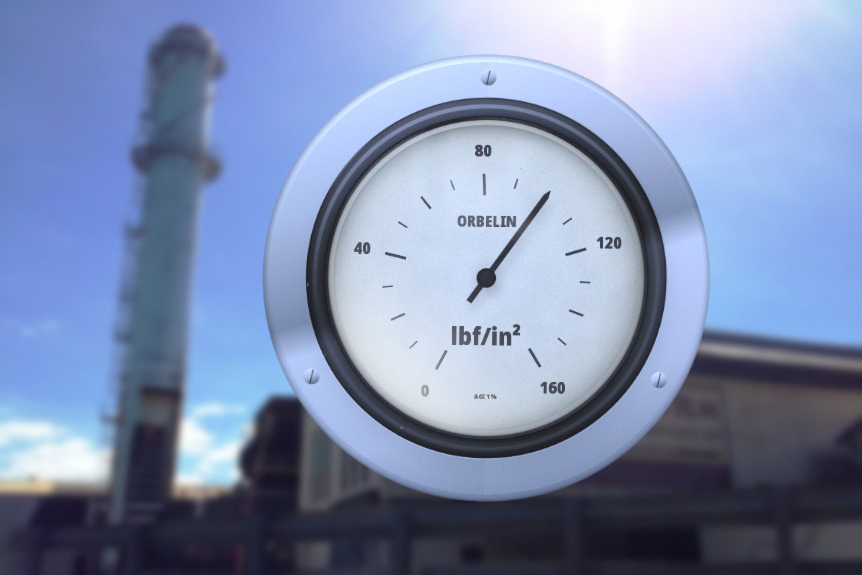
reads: 100
